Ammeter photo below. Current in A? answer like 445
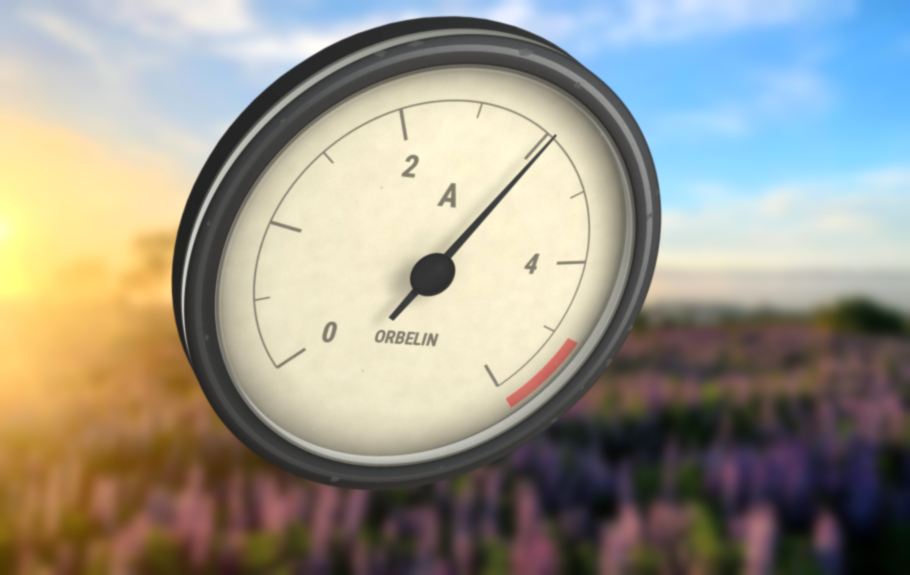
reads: 3
